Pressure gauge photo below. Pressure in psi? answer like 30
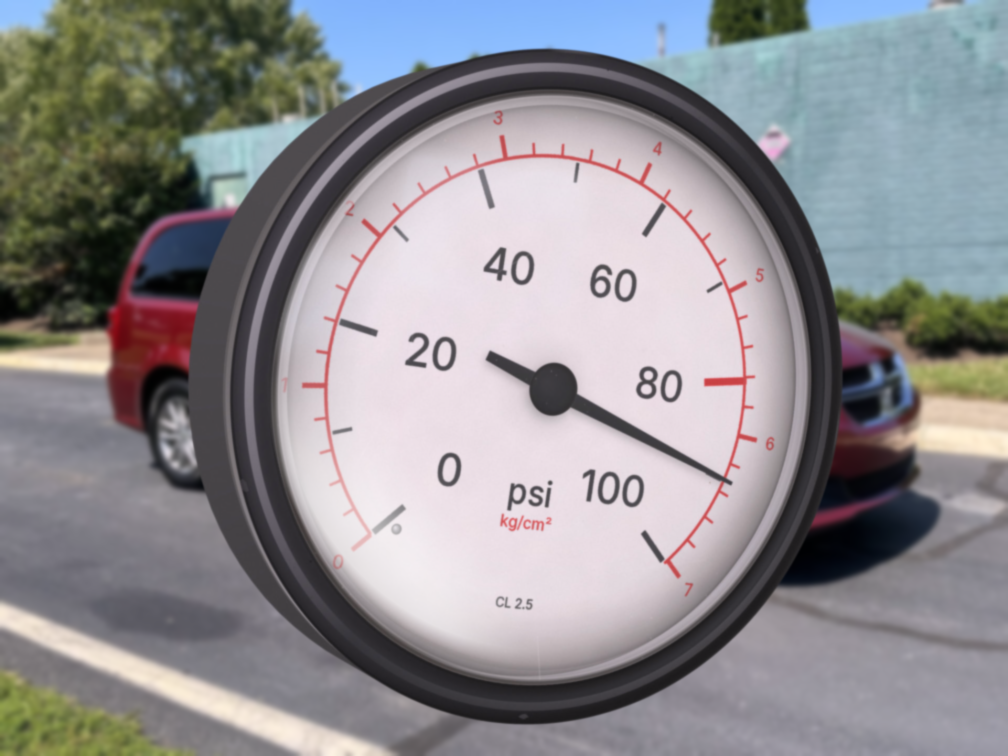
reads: 90
